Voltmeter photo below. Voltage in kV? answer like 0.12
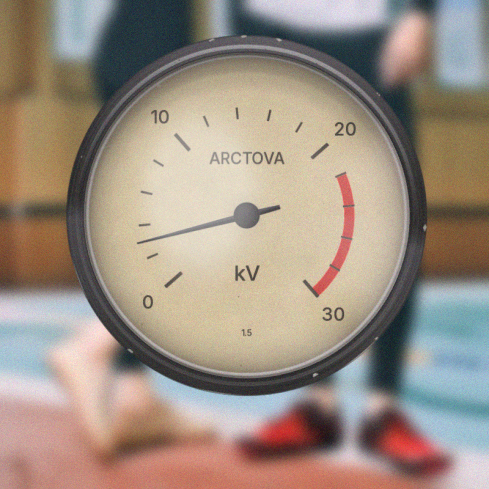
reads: 3
